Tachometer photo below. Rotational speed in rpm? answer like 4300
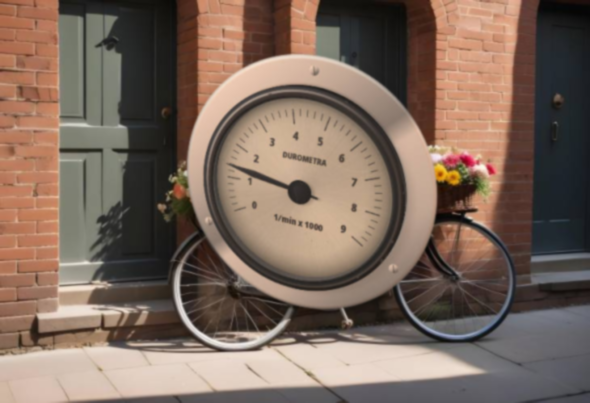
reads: 1400
